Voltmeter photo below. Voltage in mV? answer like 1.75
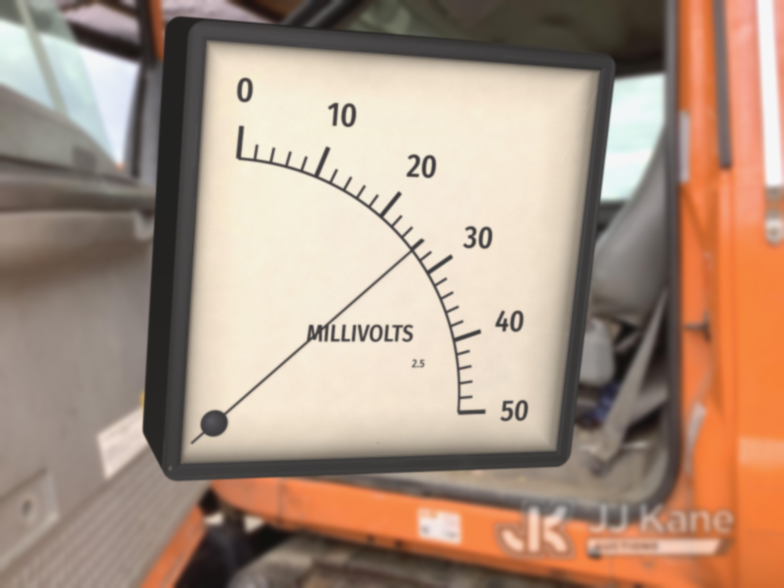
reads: 26
